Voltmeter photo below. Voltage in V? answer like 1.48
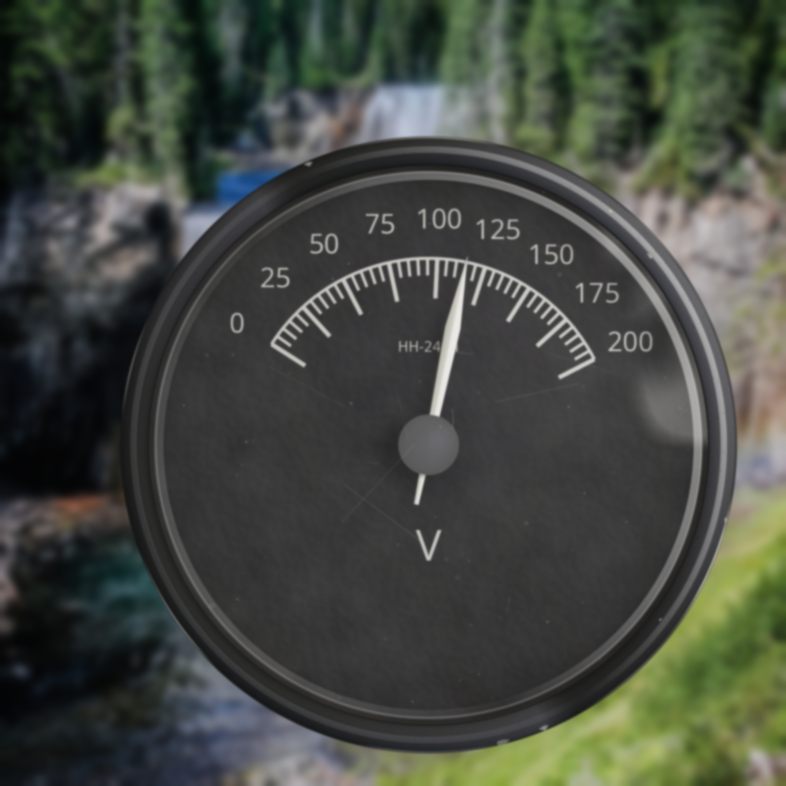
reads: 115
